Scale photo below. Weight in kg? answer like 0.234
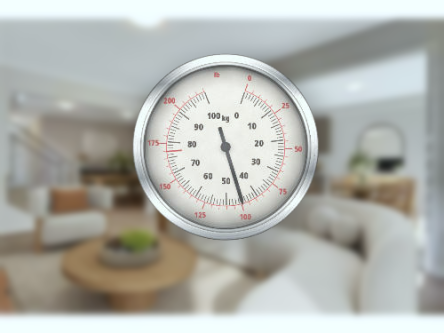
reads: 45
